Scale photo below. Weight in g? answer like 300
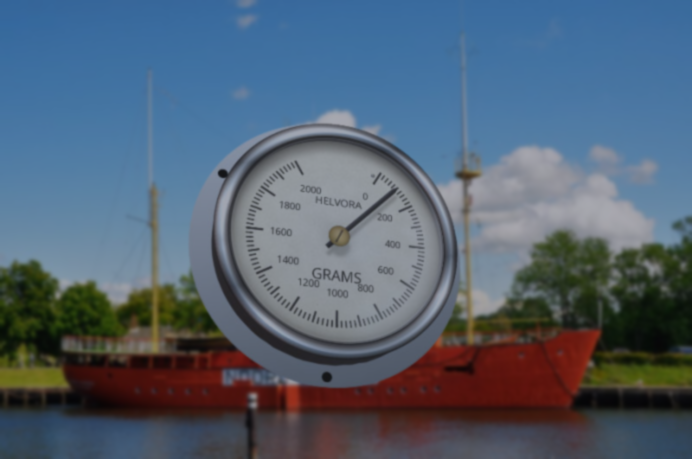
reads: 100
